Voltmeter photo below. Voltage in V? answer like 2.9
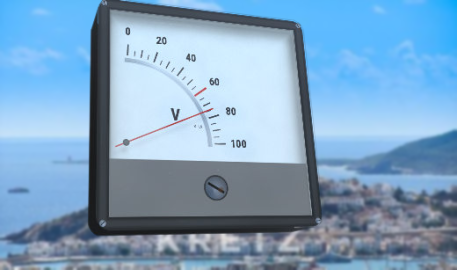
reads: 75
